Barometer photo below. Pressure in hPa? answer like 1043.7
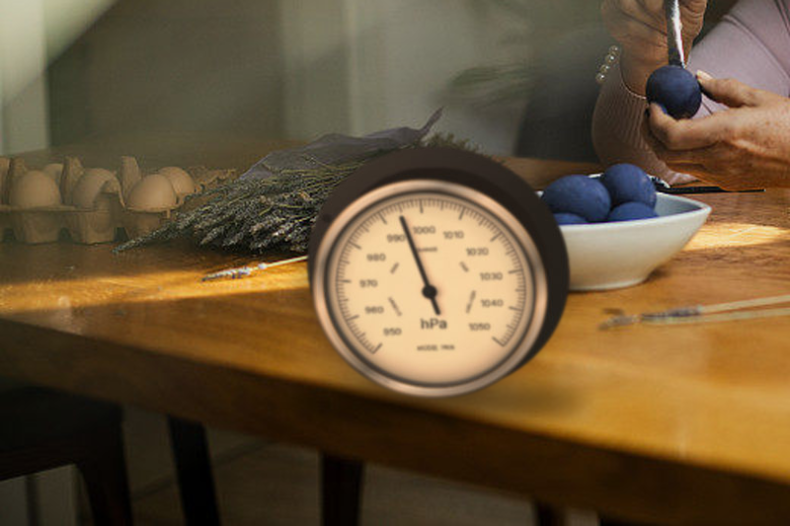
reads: 995
